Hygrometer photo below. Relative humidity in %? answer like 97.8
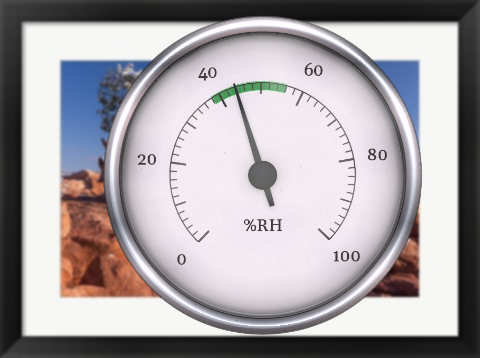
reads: 44
